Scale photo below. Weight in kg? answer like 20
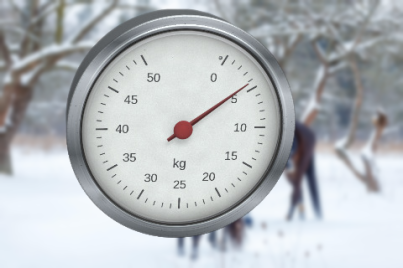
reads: 4
